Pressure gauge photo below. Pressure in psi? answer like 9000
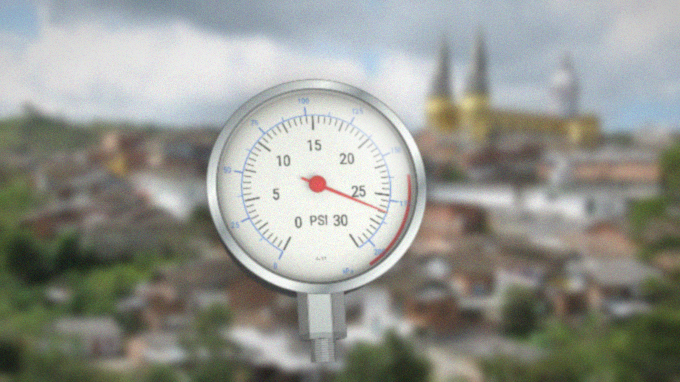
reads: 26.5
